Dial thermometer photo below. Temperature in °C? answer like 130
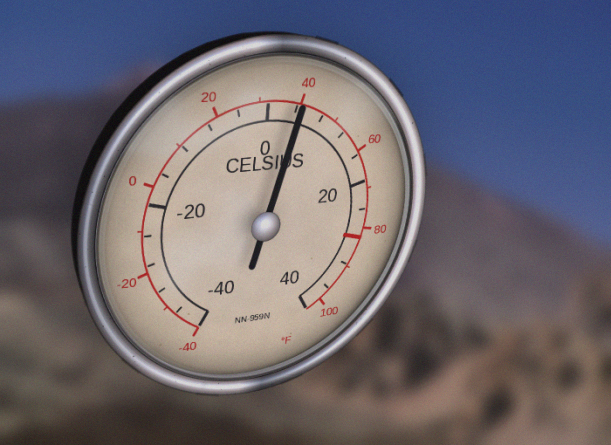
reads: 4
